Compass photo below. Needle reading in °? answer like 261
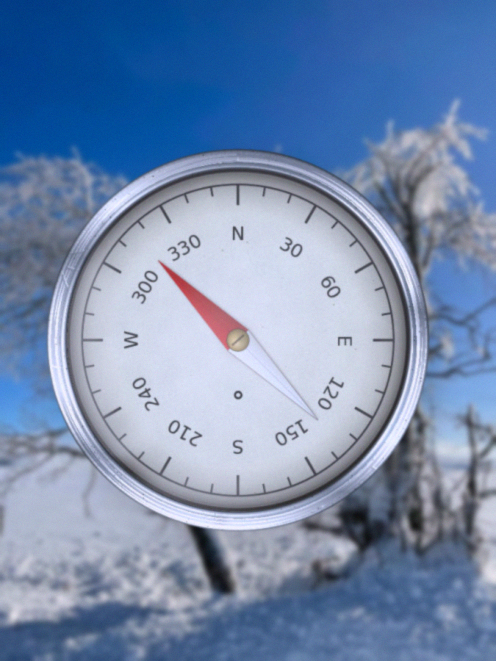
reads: 315
